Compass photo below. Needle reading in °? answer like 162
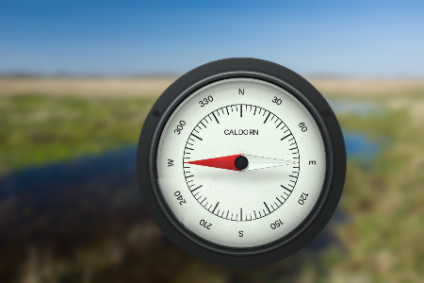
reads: 270
